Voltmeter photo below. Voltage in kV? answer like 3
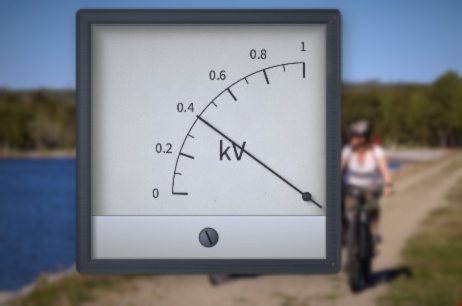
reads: 0.4
